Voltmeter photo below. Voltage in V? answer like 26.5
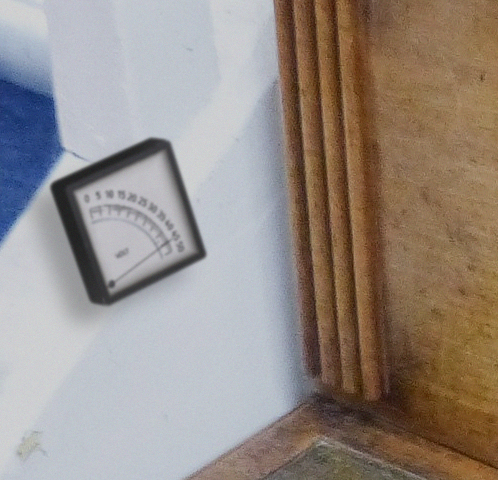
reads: 45
